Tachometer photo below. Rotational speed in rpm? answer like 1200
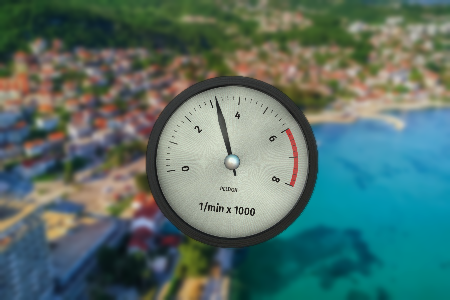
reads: 3200
